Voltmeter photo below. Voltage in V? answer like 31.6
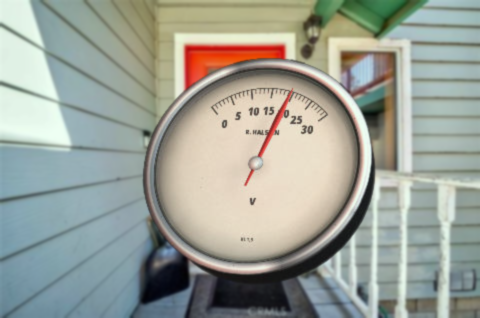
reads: 20
